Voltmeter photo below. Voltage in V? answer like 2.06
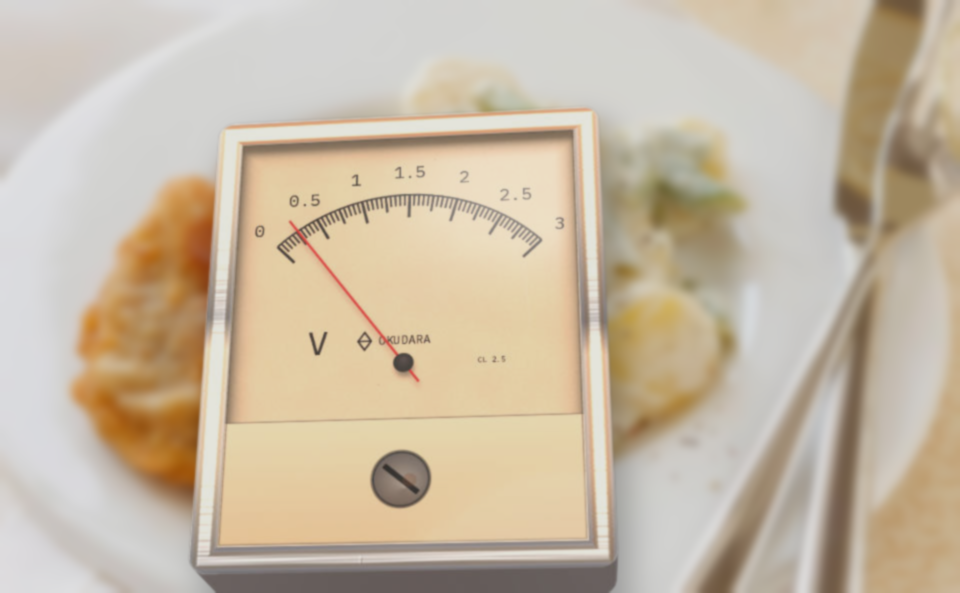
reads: 0.25
